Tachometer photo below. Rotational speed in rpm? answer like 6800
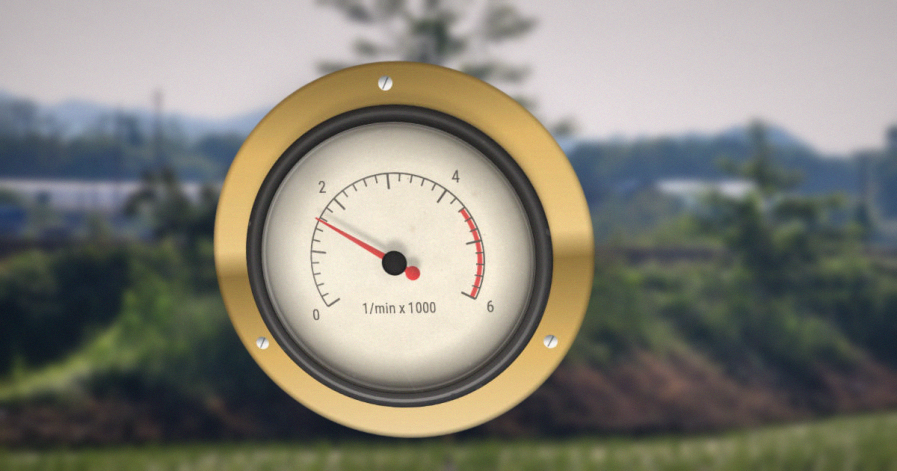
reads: 1600
